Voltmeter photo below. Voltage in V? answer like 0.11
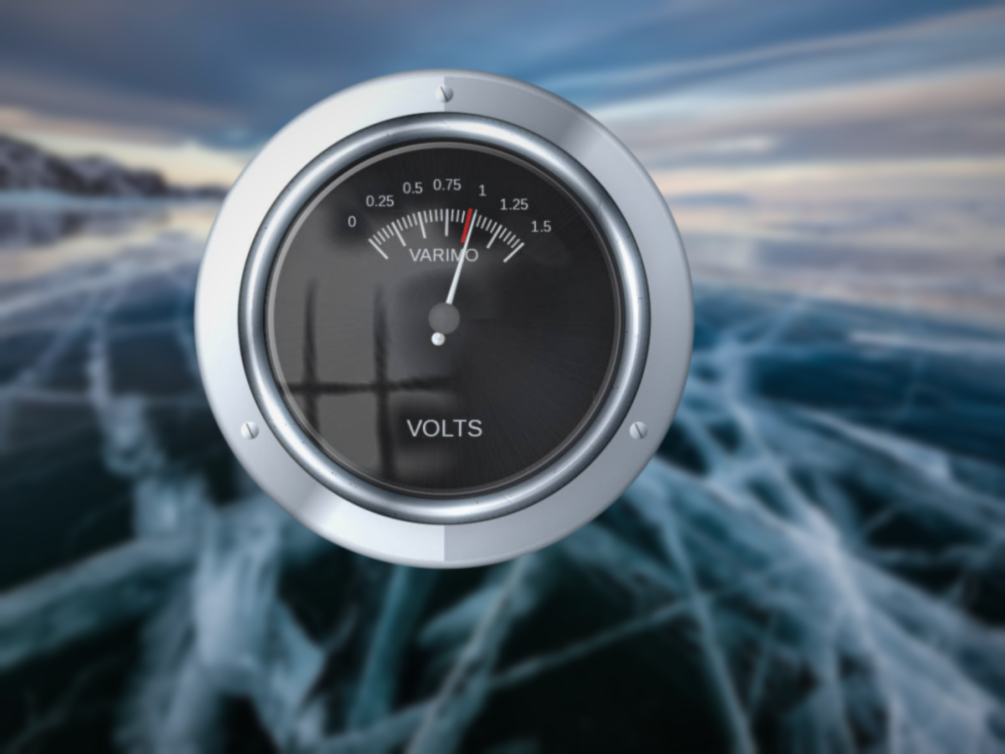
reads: 1
